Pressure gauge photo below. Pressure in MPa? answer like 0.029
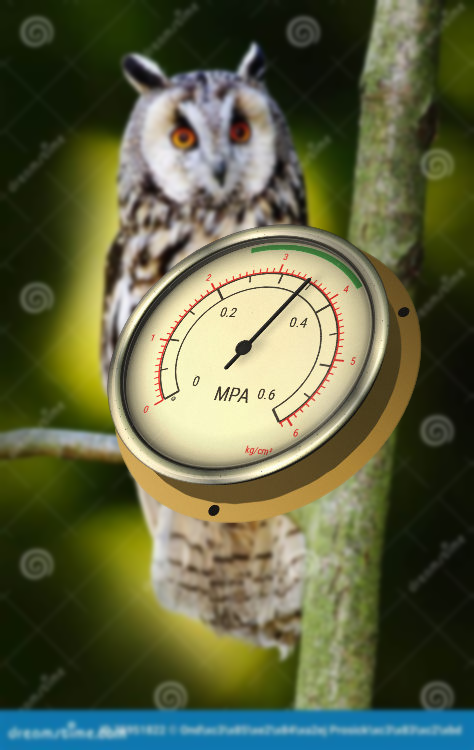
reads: 0.35
